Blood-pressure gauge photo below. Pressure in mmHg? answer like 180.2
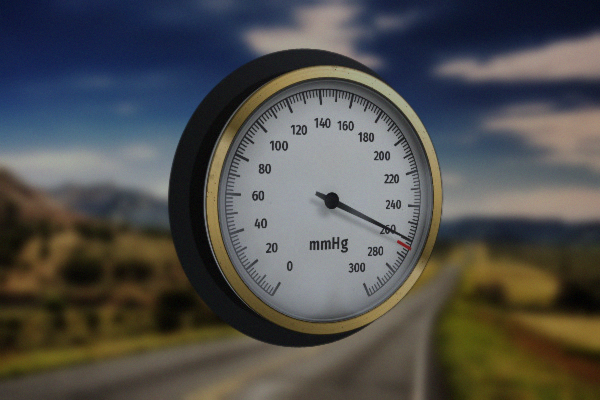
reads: 260
